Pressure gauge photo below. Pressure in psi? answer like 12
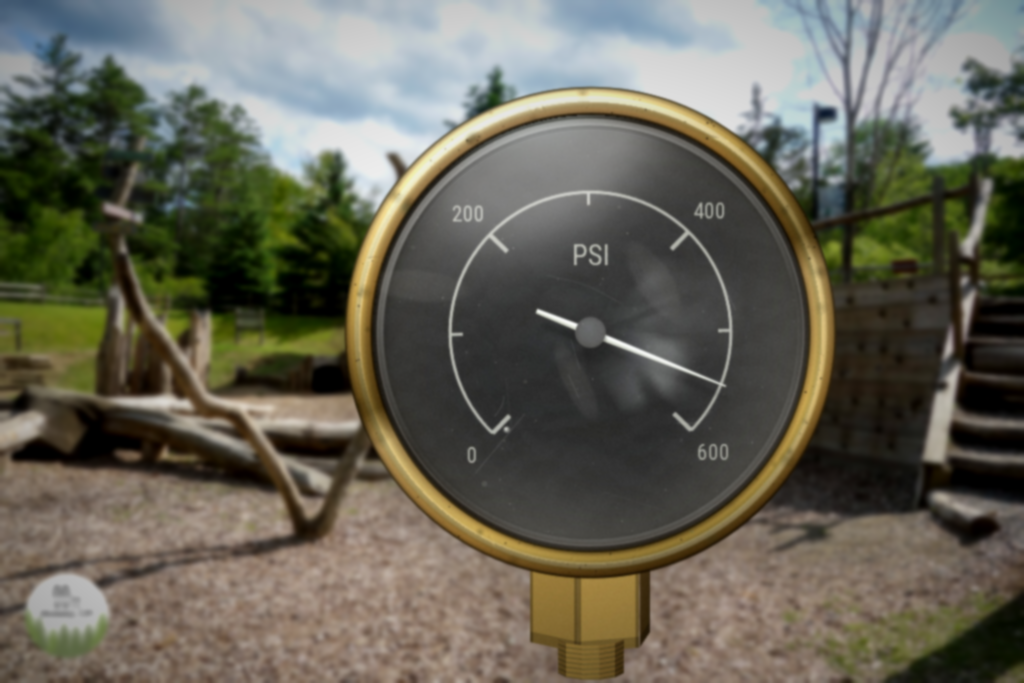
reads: 550
